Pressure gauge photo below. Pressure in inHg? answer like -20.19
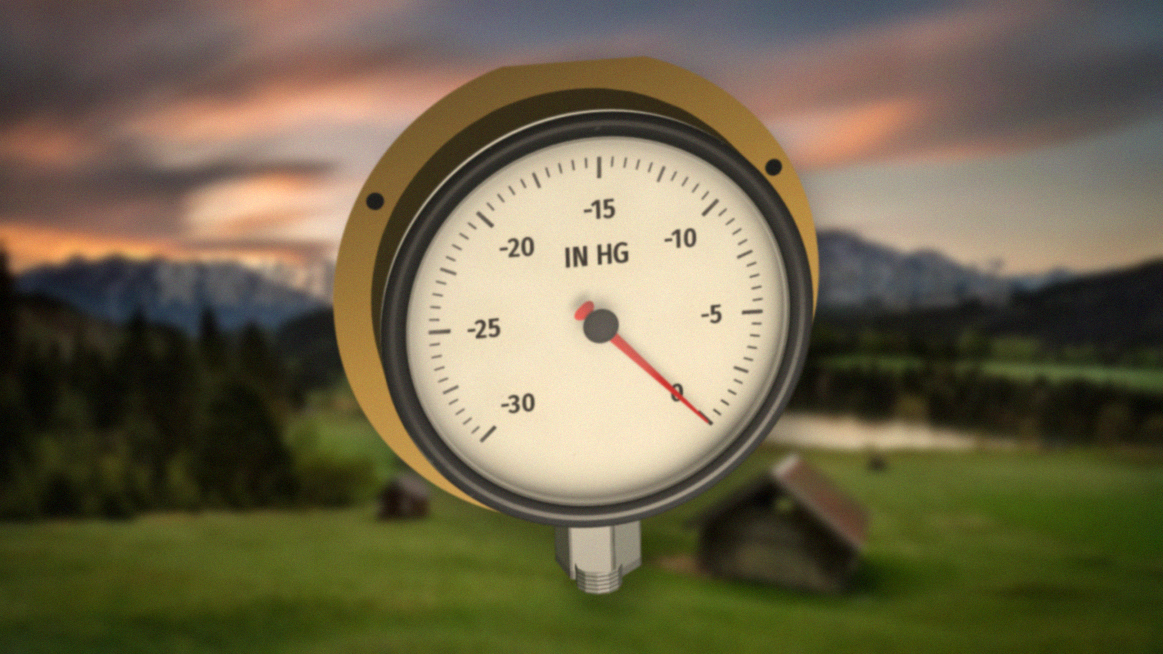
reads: 0
